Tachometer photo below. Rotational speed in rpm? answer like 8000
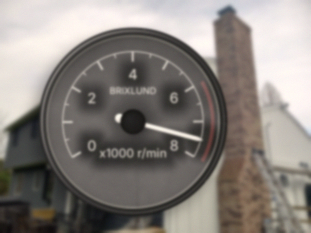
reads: 7500
